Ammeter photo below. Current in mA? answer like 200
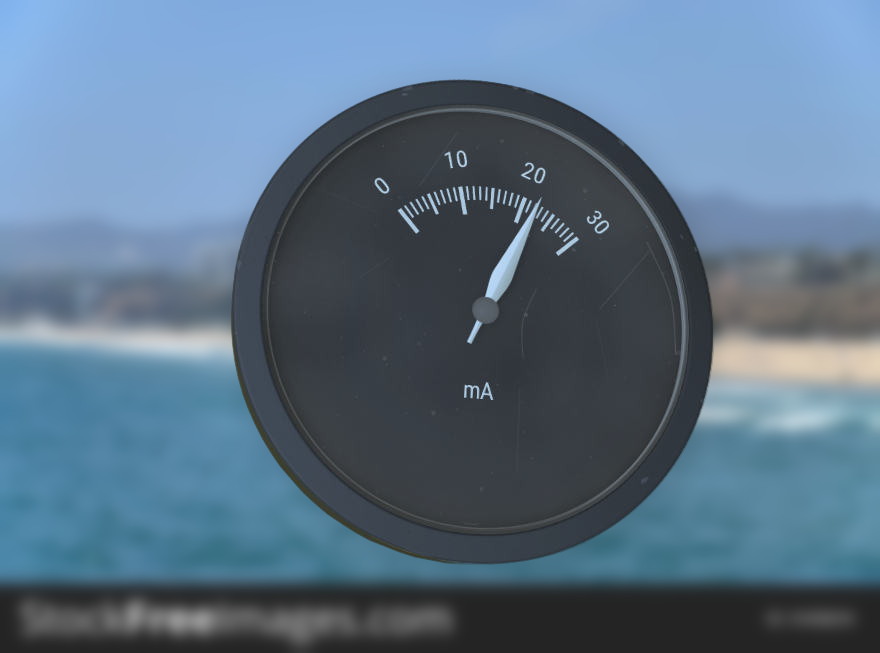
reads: 22
